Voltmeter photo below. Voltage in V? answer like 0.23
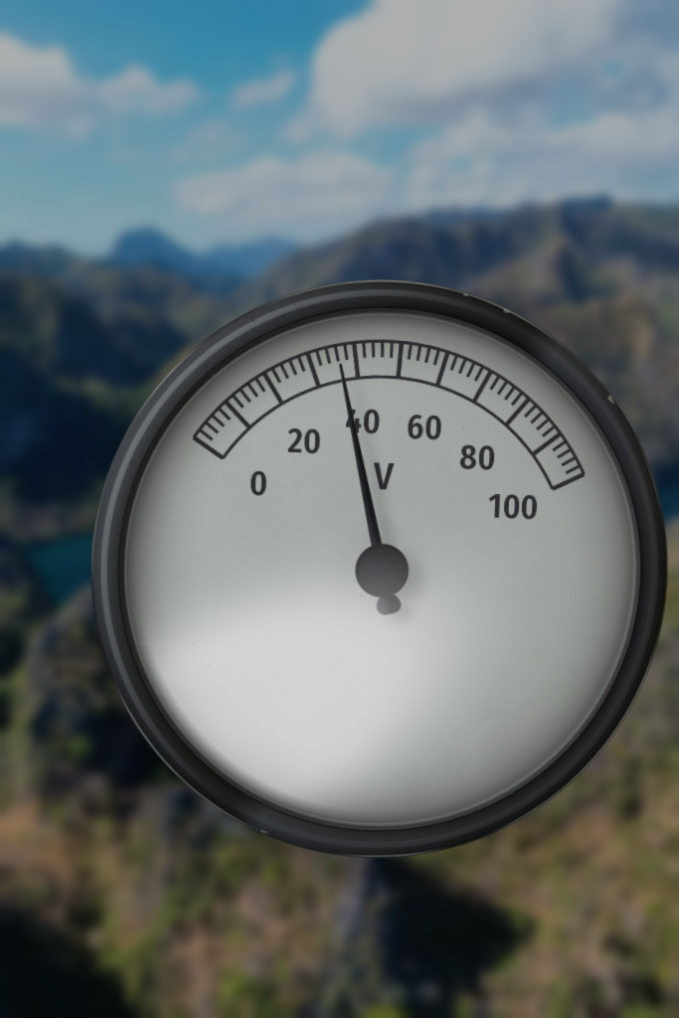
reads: 36
